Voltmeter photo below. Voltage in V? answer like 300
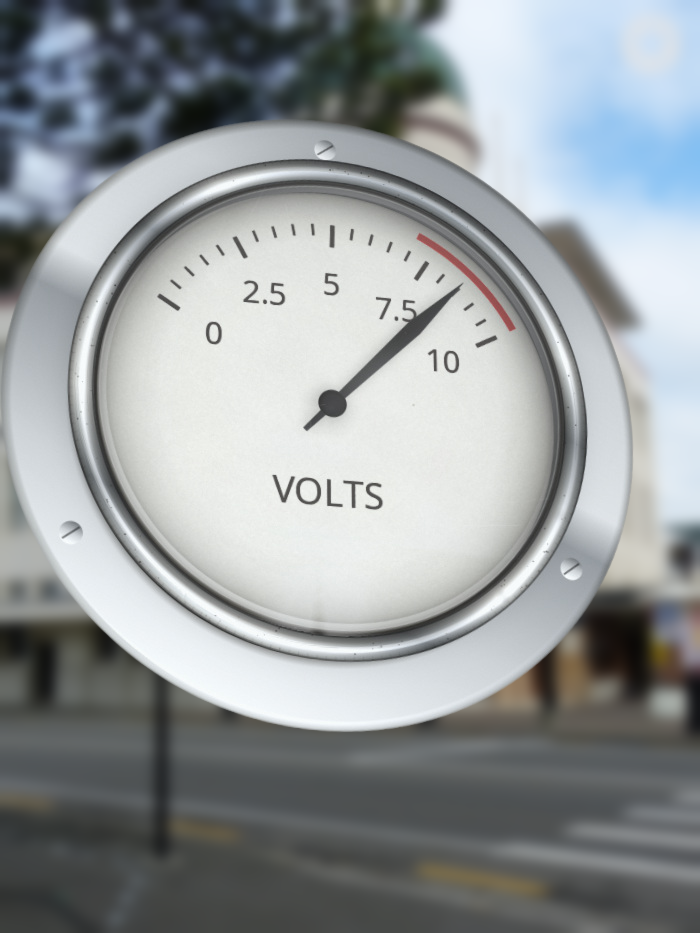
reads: 8.5
